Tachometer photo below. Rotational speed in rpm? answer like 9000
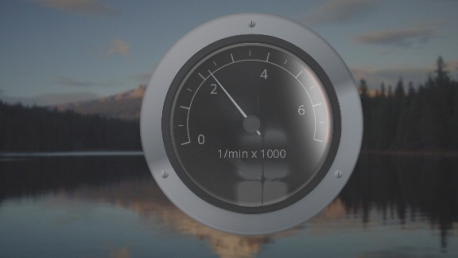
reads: 2250
